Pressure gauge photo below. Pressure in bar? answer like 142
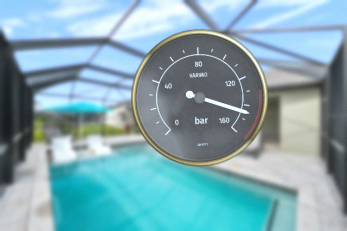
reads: 145
